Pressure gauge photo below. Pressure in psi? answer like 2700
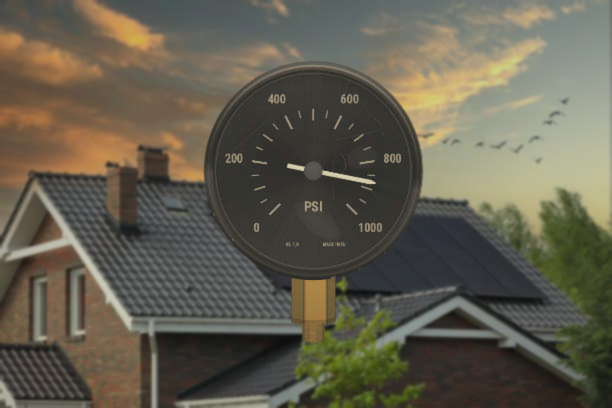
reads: 875
